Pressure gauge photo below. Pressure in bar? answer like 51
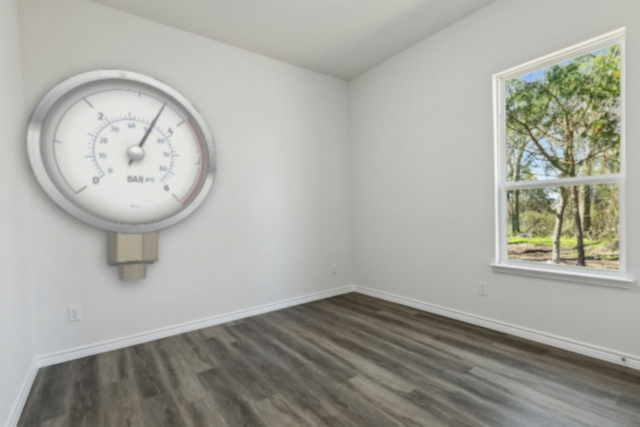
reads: 3.5
